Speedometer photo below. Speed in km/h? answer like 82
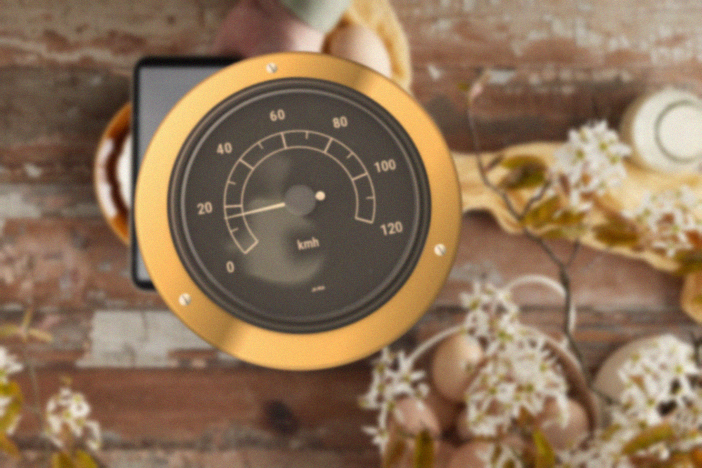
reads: 15
